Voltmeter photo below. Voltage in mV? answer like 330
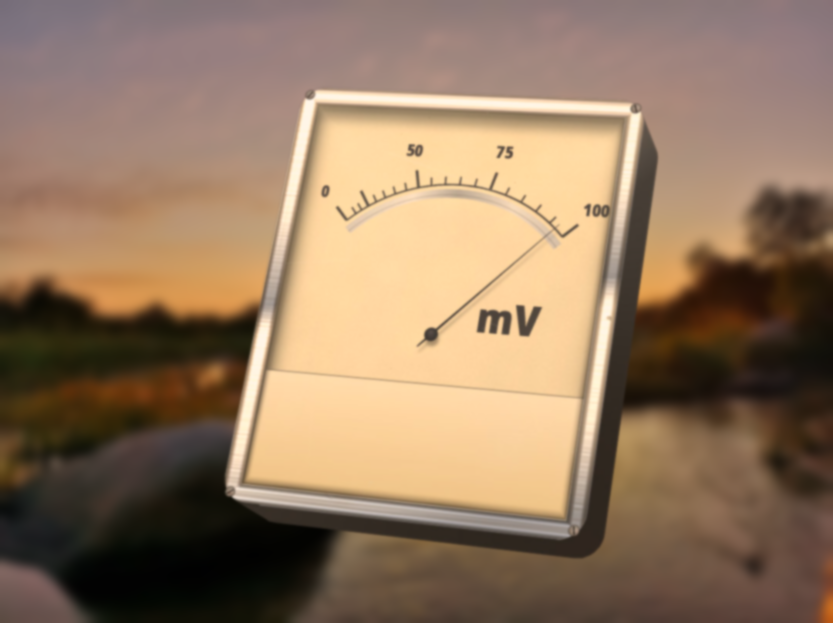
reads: 97.5
